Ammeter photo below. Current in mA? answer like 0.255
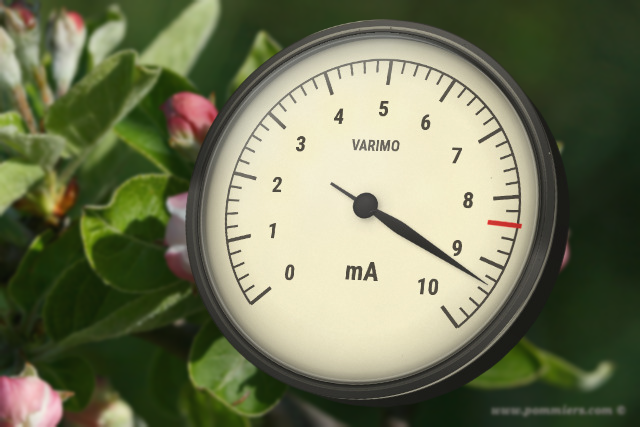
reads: 9.3
